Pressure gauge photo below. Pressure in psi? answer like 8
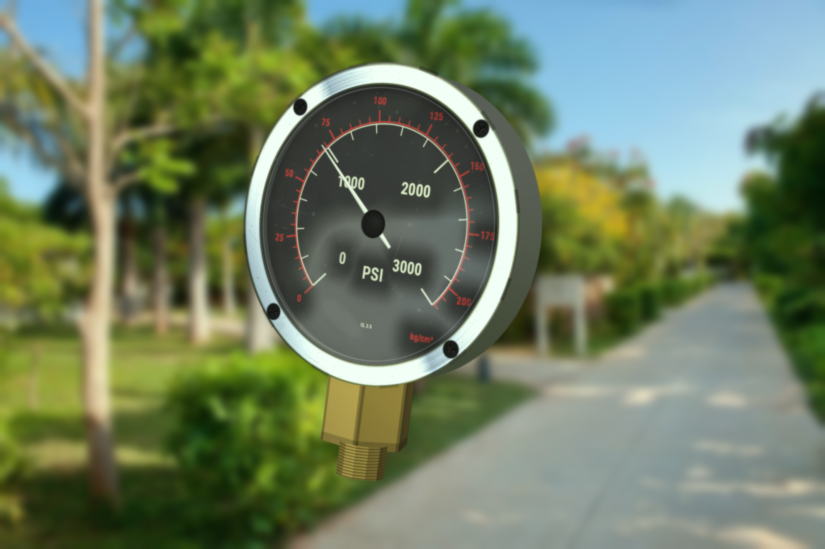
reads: 1000
